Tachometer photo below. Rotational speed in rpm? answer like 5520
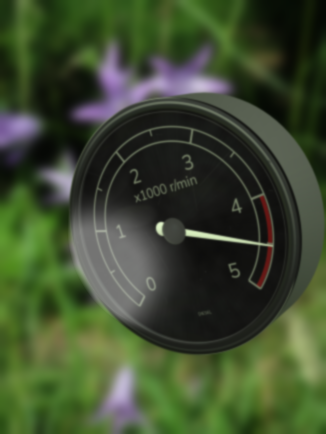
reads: 4500
